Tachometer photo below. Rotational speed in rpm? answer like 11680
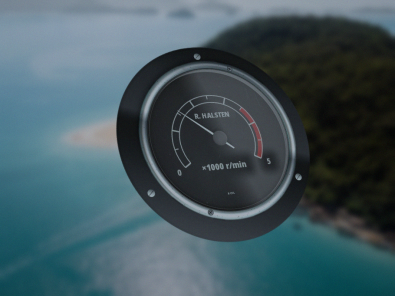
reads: 1500
